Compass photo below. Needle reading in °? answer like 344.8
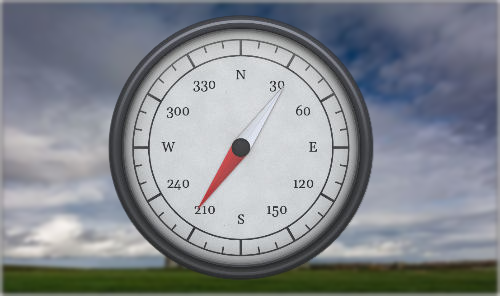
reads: 215
